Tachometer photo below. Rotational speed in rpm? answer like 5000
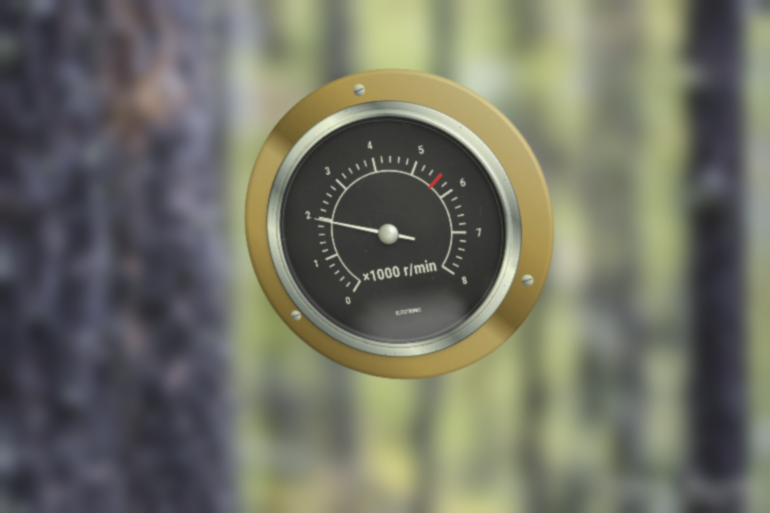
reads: 2000
